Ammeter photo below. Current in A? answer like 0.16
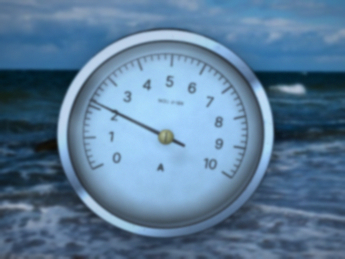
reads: 2.2
